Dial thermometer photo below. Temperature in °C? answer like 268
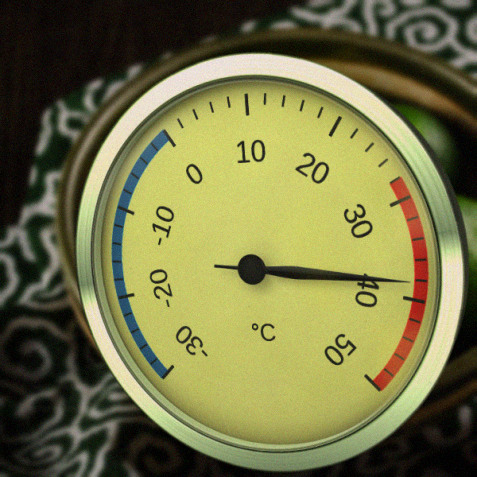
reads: 38
